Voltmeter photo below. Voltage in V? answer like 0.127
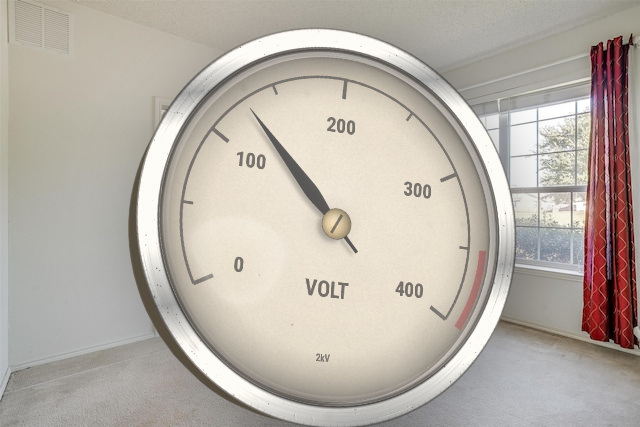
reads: 125
